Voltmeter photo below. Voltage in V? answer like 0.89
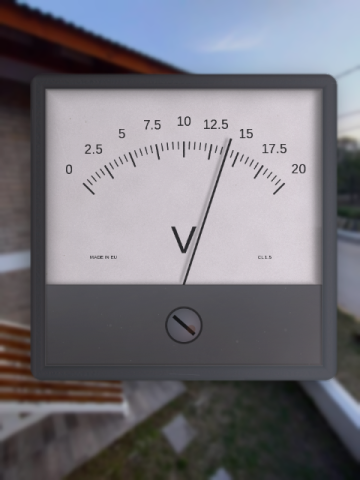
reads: 14
